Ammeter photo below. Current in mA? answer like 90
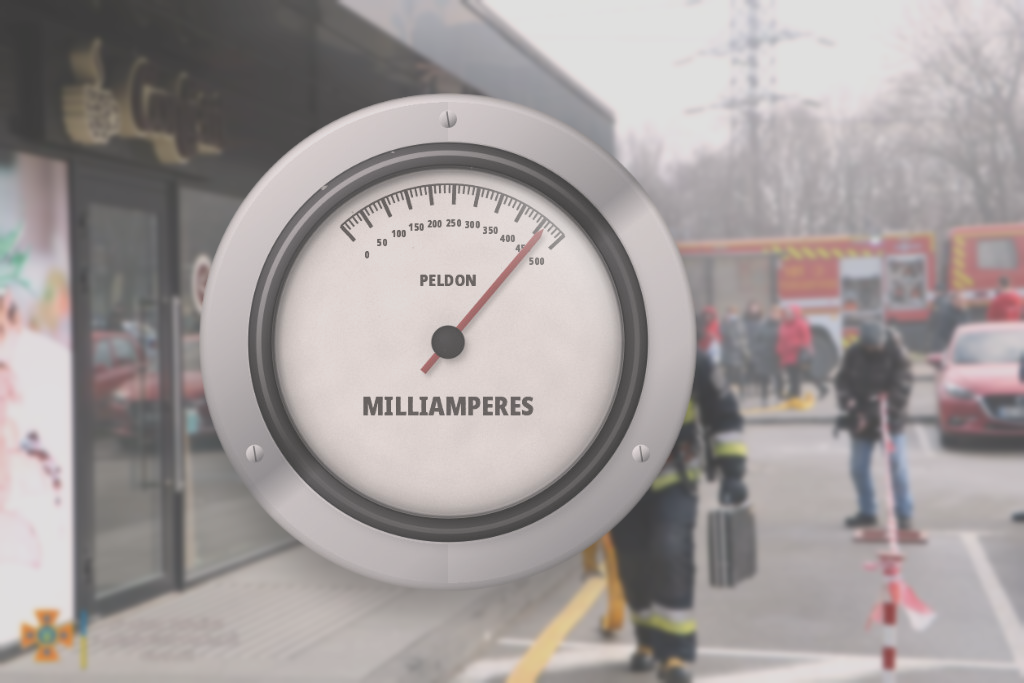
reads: 460
